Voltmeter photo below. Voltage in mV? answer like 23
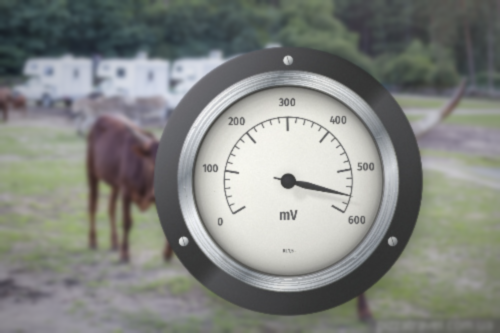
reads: 560
